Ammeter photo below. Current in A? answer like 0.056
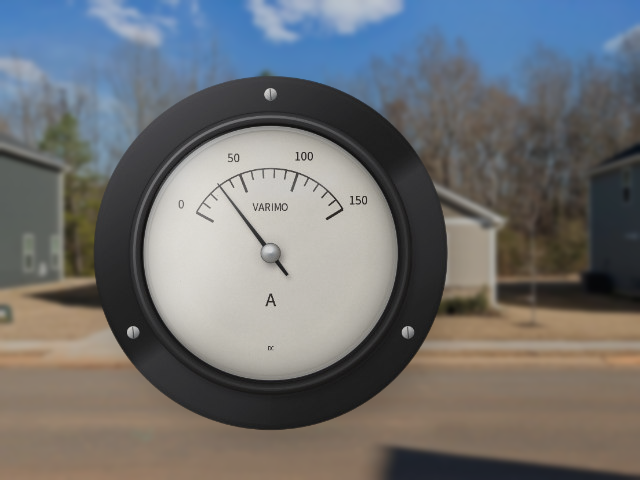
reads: 30
